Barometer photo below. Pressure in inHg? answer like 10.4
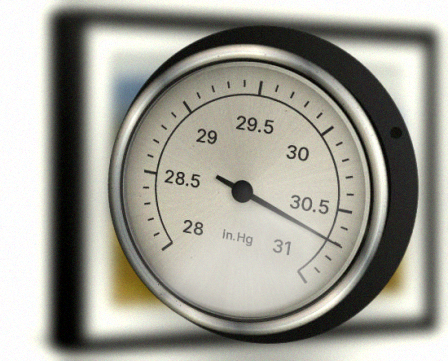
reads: 30.7
